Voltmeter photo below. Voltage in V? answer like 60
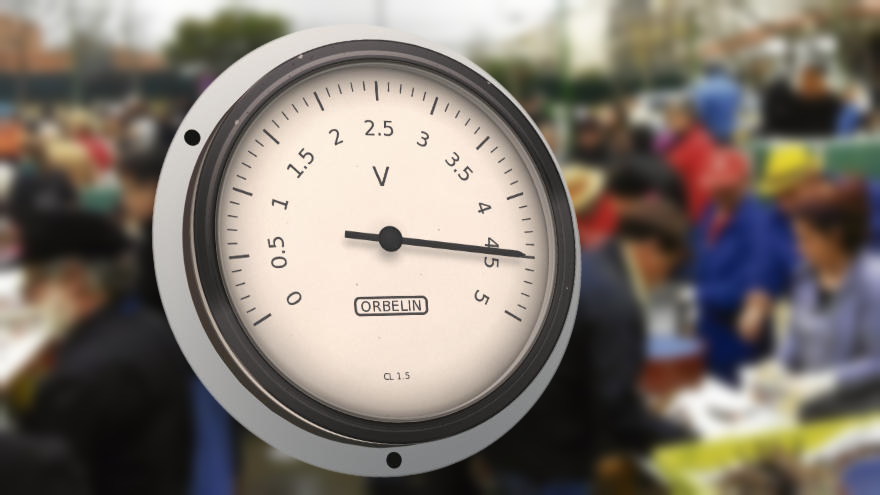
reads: 4.5
